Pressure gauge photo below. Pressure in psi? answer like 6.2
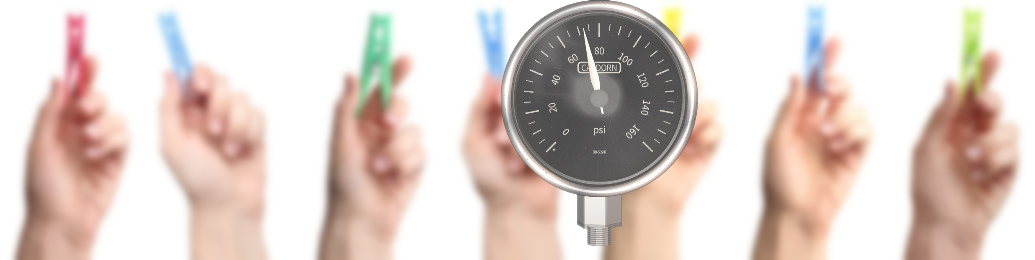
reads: 72.5
